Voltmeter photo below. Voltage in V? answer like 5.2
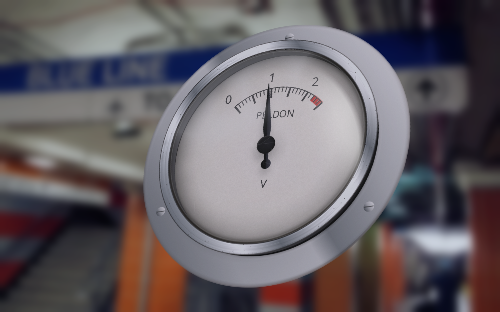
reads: 1
